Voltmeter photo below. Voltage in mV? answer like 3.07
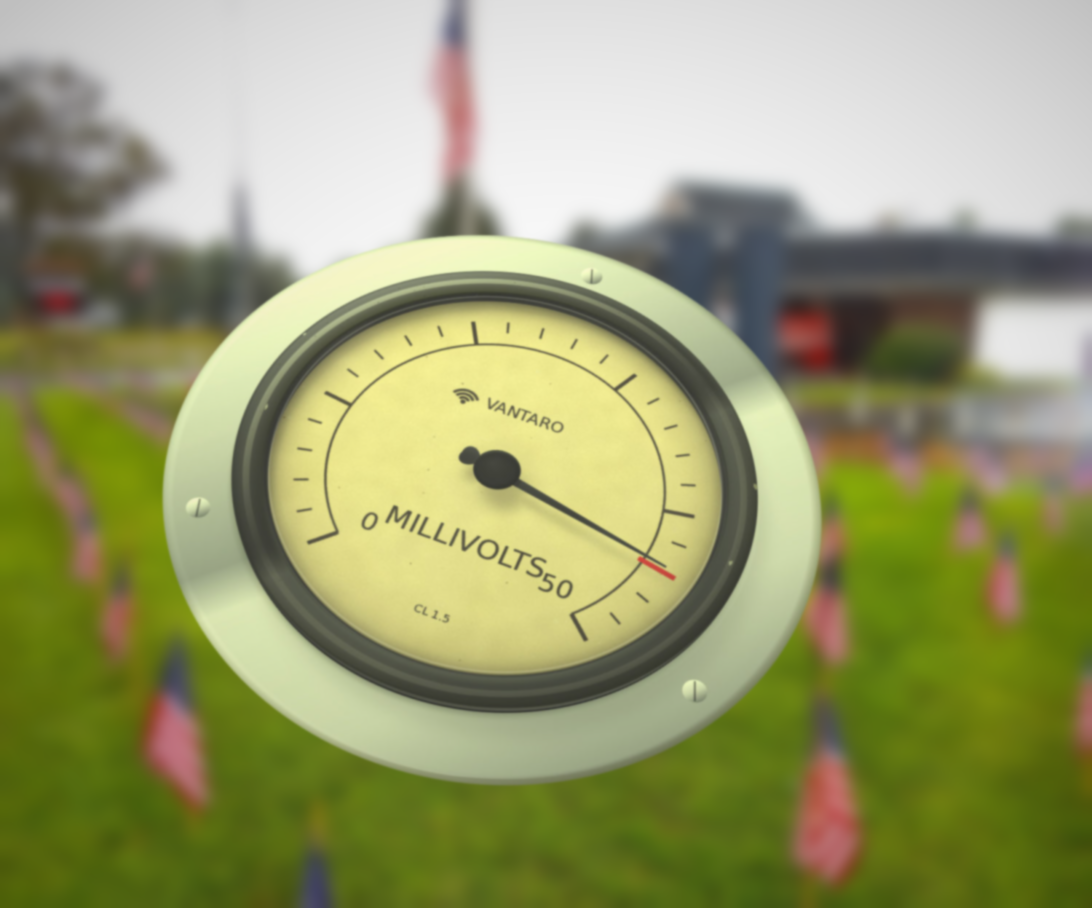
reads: 44
